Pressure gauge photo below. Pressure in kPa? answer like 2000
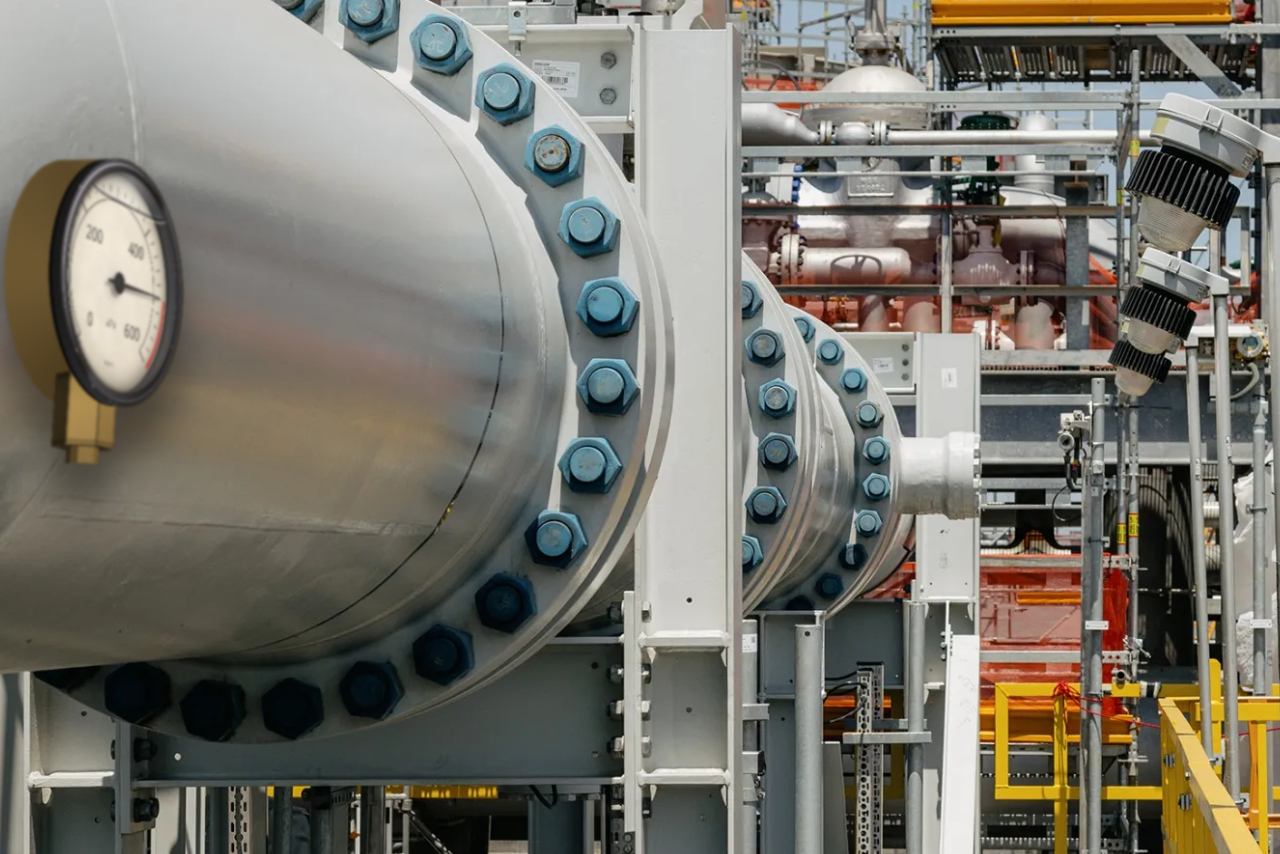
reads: 500
